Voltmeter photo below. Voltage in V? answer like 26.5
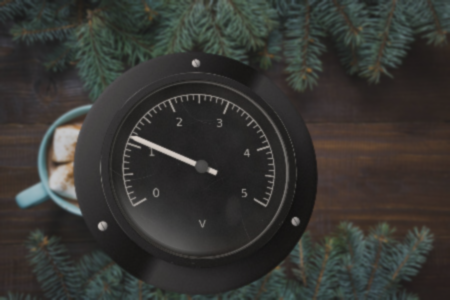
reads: 1.1
